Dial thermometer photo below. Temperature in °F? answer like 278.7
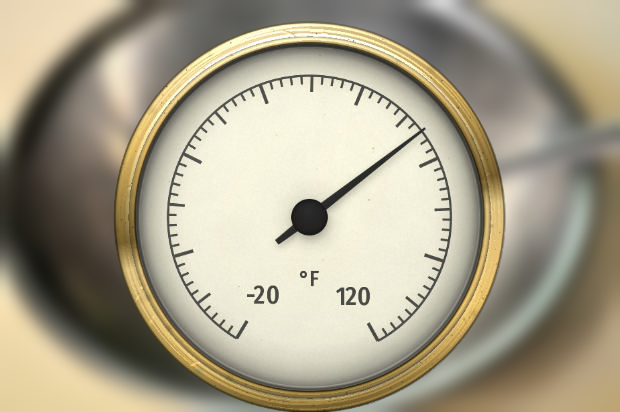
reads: 74
